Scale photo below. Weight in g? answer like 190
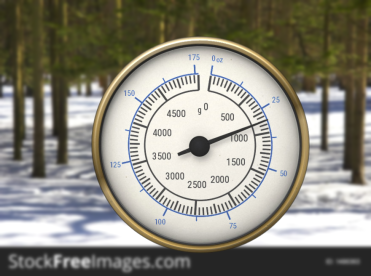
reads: 850
